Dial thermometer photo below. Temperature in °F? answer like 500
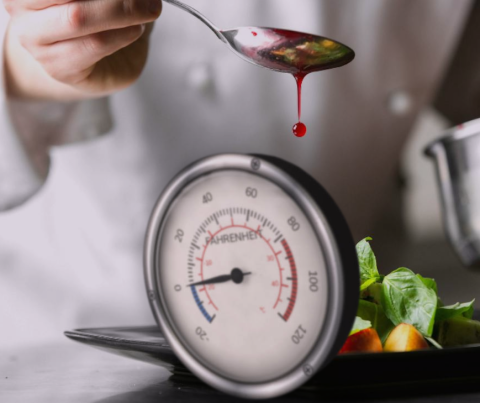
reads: 0
